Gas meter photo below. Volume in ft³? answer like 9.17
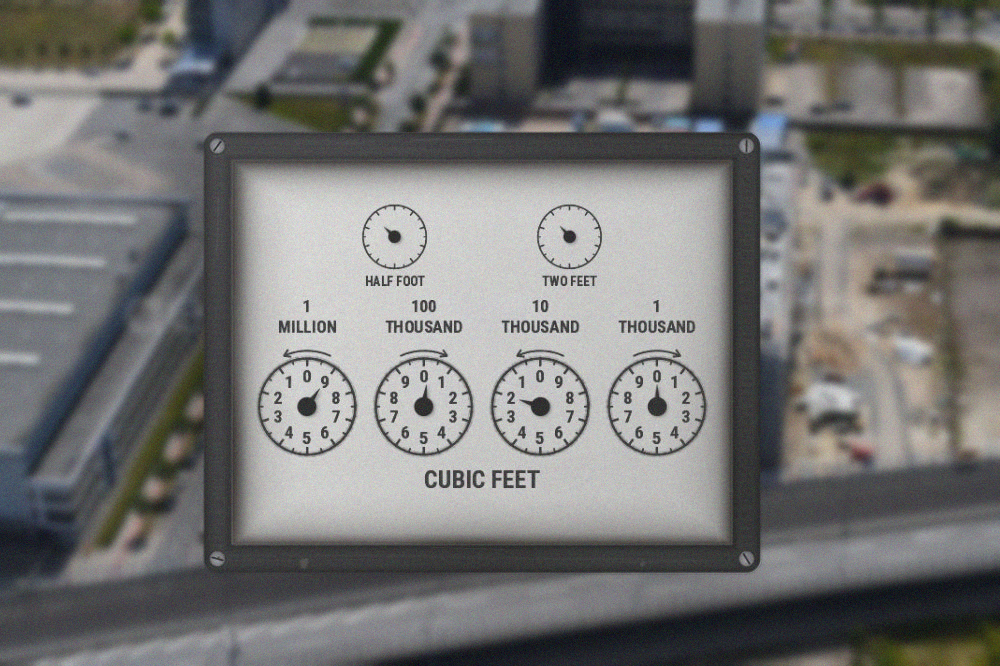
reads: 902000
